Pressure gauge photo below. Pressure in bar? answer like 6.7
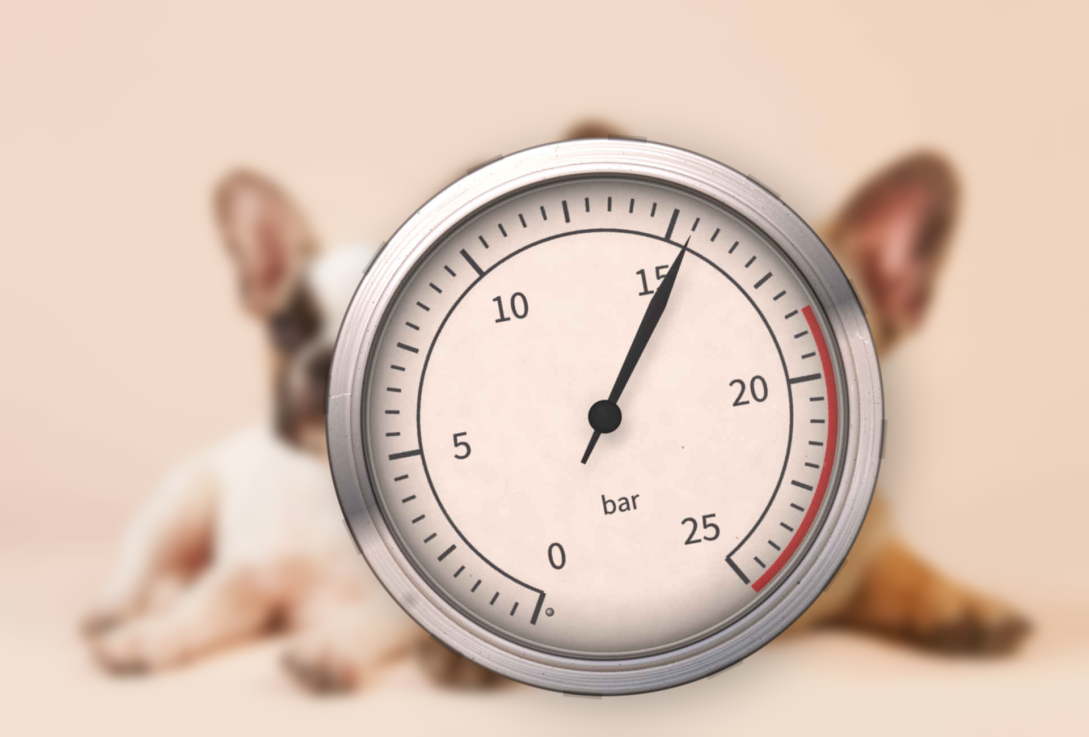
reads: 15.5
